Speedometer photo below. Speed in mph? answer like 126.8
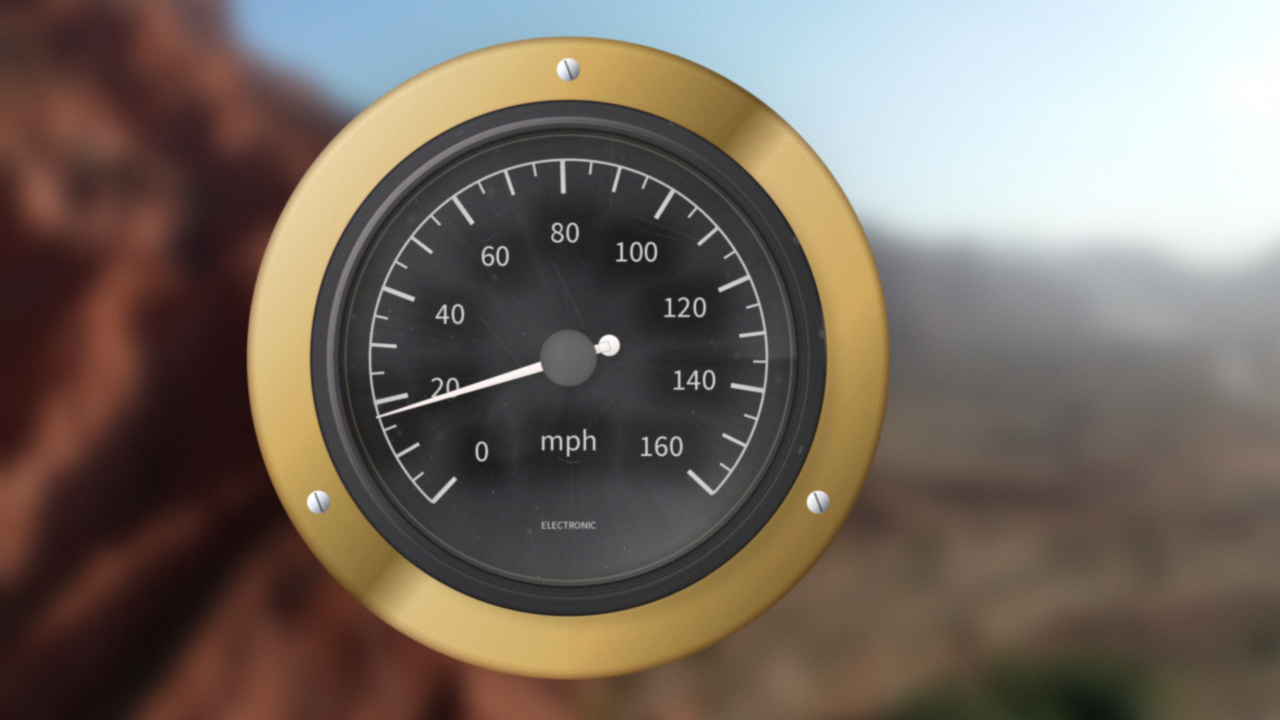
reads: 17.5
